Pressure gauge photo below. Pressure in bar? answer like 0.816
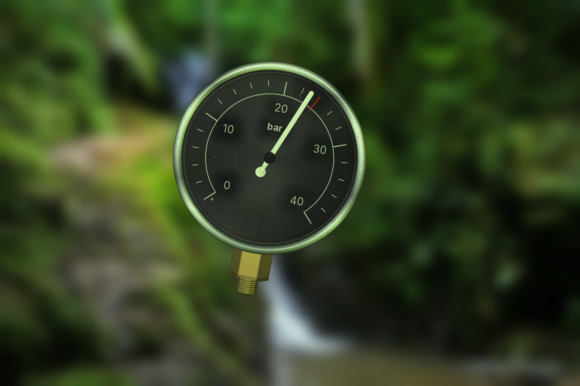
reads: 23
